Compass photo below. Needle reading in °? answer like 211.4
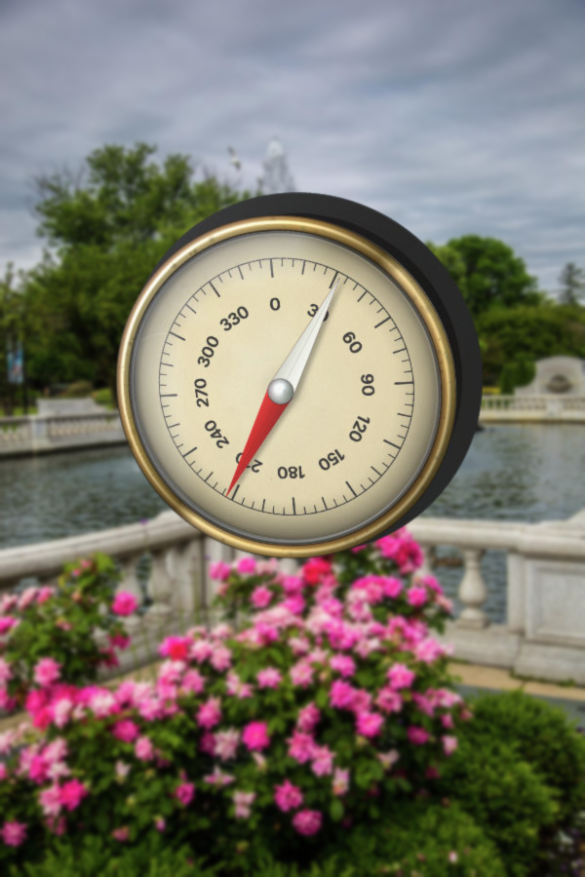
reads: 212.5
